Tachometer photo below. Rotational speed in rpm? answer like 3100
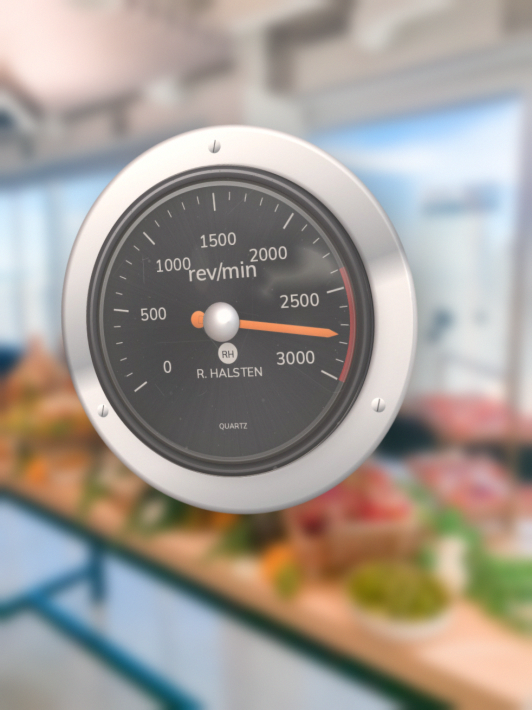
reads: 2750
